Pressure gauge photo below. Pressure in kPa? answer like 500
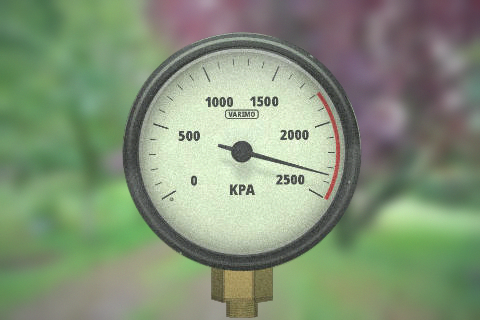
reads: 2350
